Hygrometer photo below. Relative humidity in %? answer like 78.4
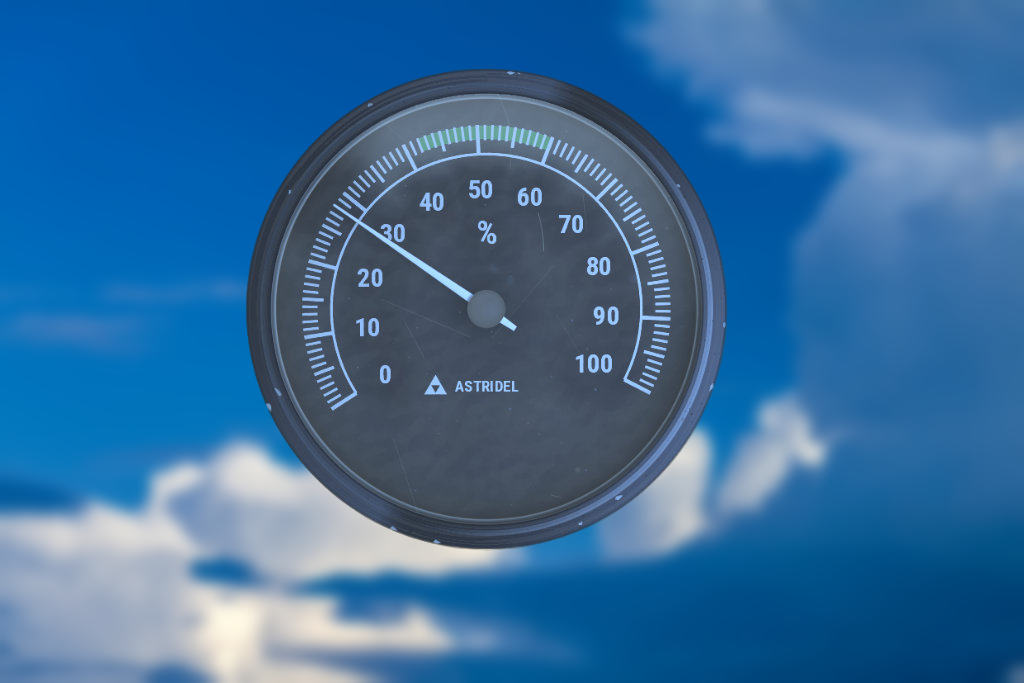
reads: 28
